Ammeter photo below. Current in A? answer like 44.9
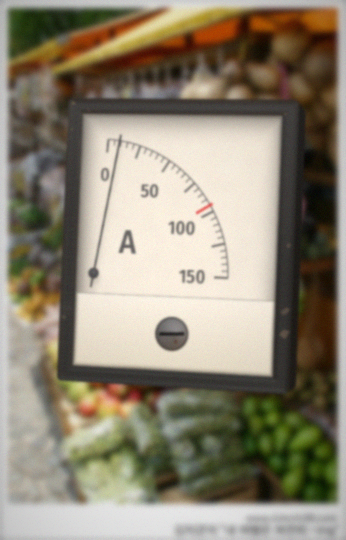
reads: 10
